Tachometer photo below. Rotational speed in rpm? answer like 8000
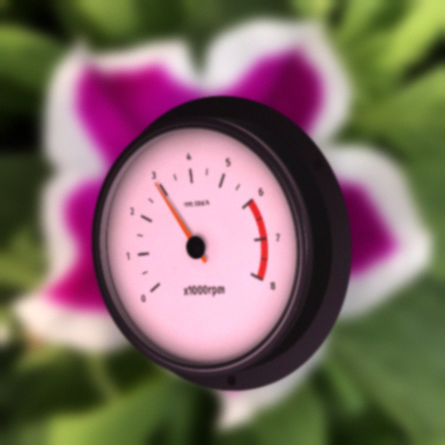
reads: 3000
